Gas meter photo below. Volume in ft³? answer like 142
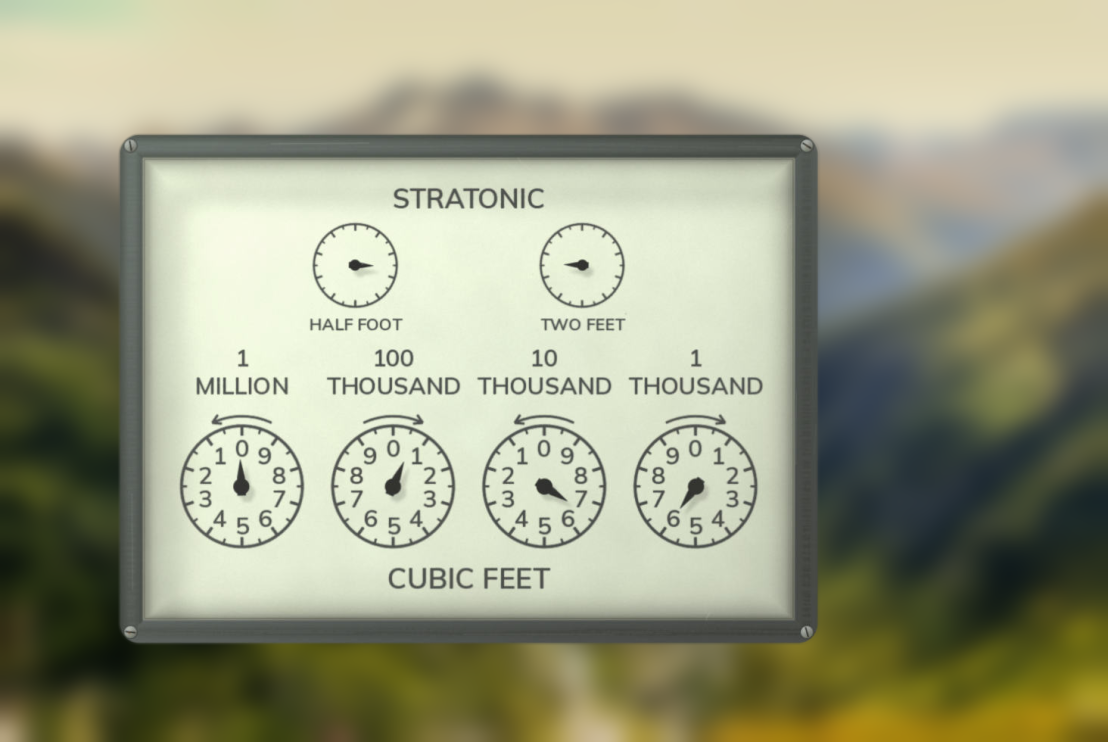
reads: 6600
